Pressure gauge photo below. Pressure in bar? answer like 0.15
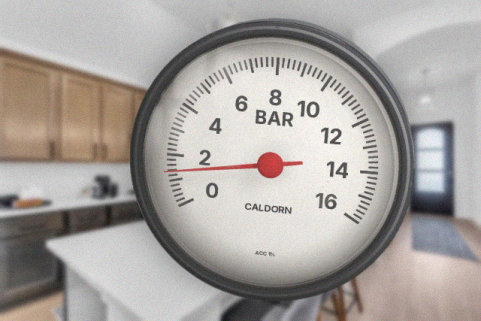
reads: 1.4
